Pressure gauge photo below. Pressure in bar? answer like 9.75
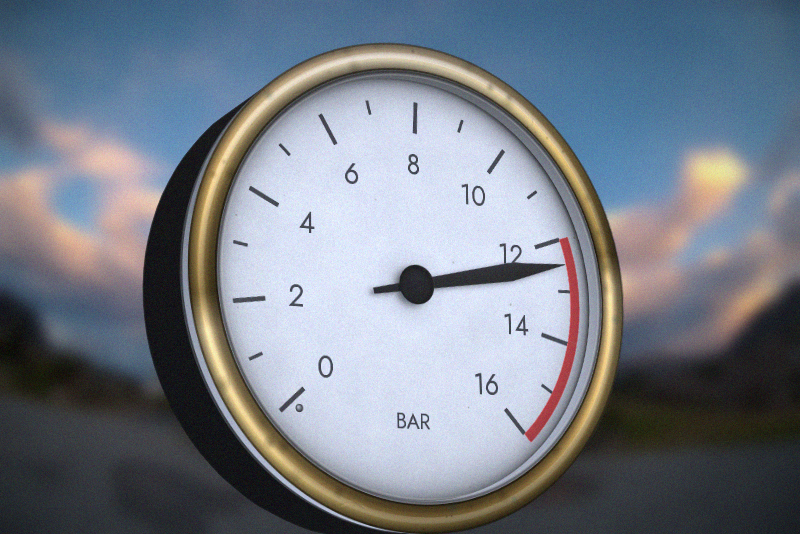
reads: 12.5
